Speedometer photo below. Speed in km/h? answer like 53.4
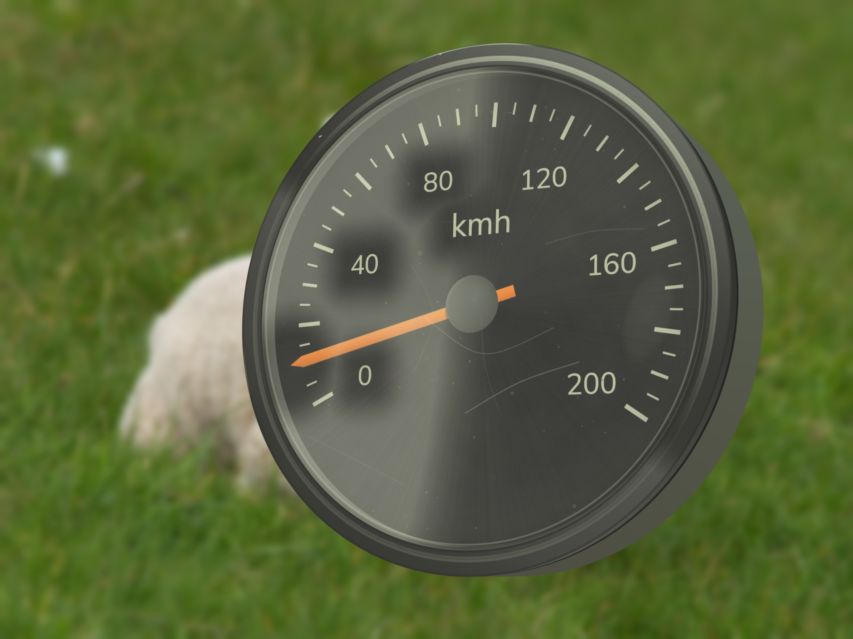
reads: 10
